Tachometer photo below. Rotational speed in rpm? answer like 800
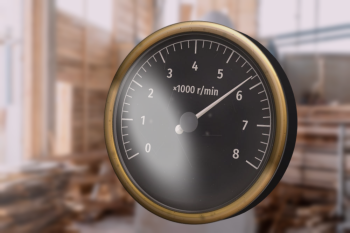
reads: 5800
